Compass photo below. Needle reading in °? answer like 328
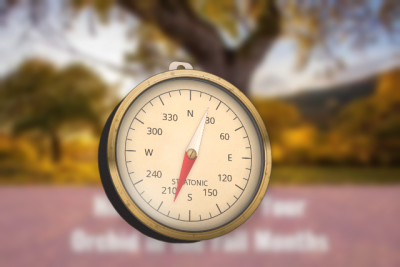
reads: 200
